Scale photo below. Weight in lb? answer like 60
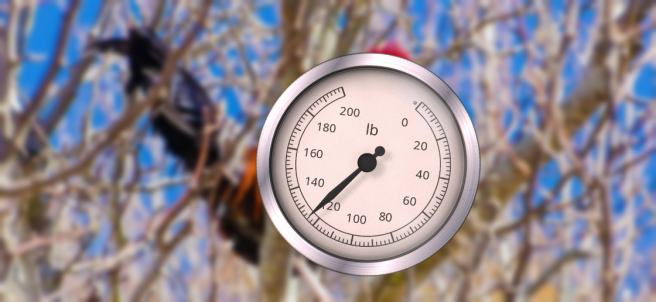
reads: 124
